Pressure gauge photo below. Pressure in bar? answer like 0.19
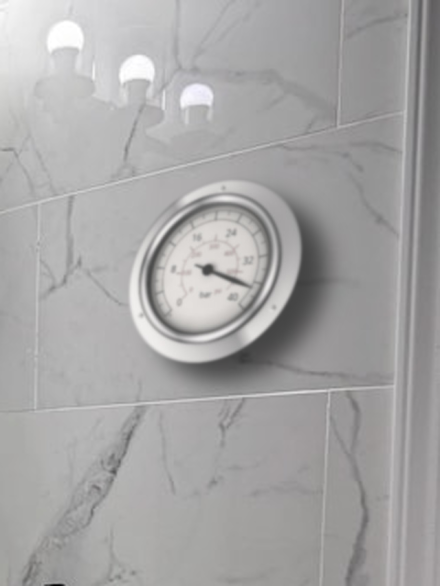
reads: 37
